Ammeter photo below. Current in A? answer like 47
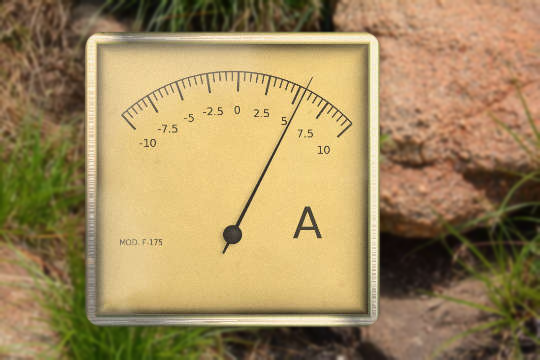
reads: 5.5
